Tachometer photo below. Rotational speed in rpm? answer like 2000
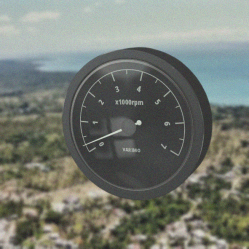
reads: 250
